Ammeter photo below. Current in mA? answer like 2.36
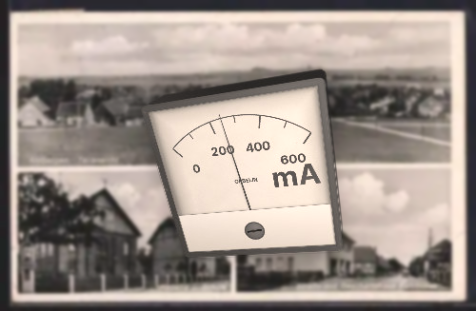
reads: 250
